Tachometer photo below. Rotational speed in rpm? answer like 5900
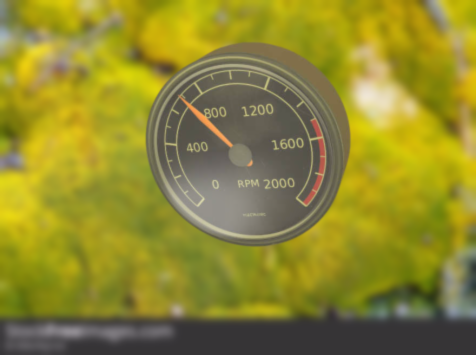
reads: 700
